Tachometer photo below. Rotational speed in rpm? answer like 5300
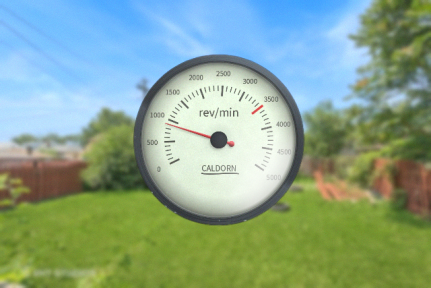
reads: 900
